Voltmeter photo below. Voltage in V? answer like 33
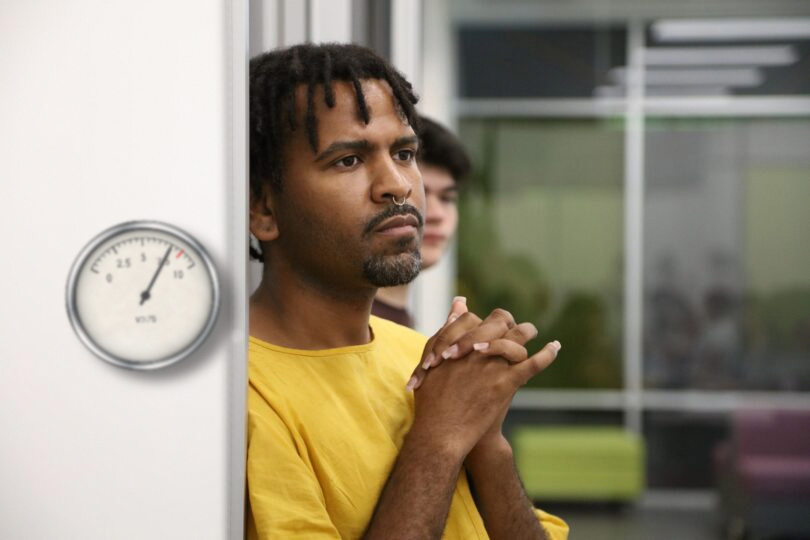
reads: 7.5
